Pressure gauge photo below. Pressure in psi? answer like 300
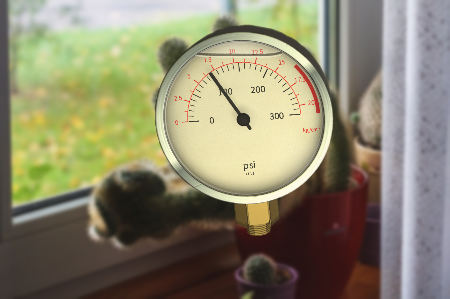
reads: 100
